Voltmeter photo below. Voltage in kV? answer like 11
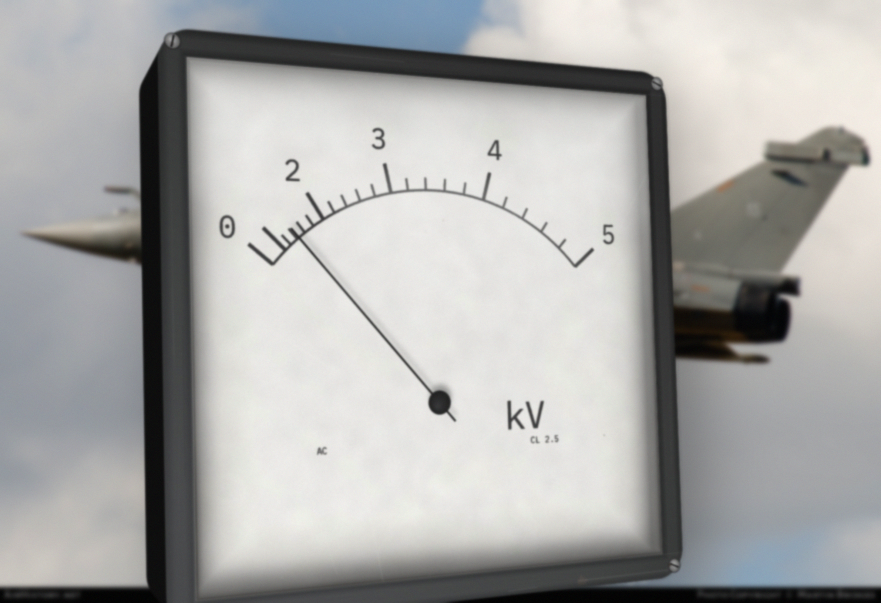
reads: 1.4
